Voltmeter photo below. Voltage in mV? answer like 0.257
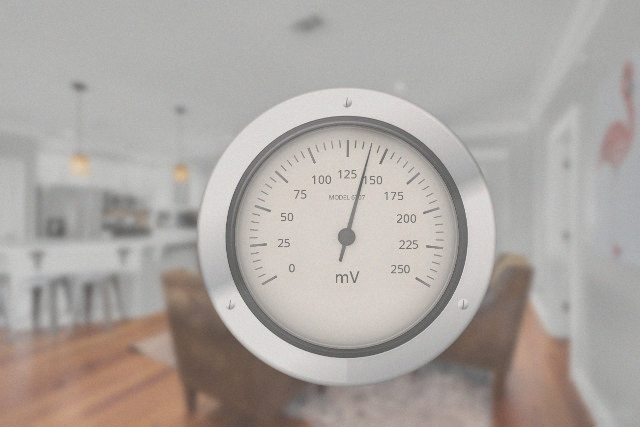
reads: 140
